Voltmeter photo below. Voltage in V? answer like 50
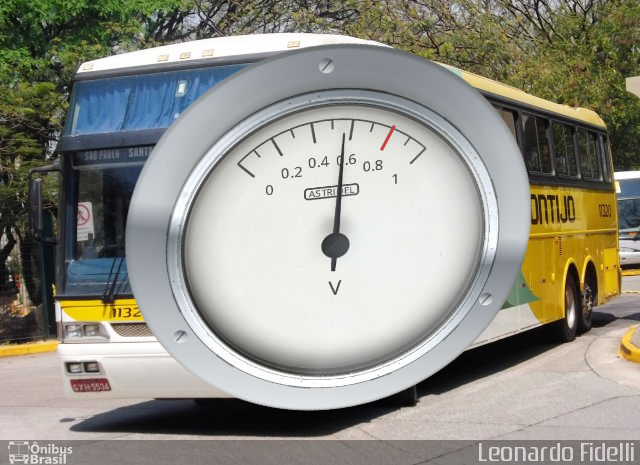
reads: 0.55
